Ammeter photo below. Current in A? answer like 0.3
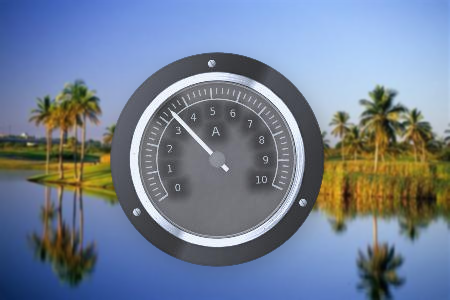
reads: 3.4
